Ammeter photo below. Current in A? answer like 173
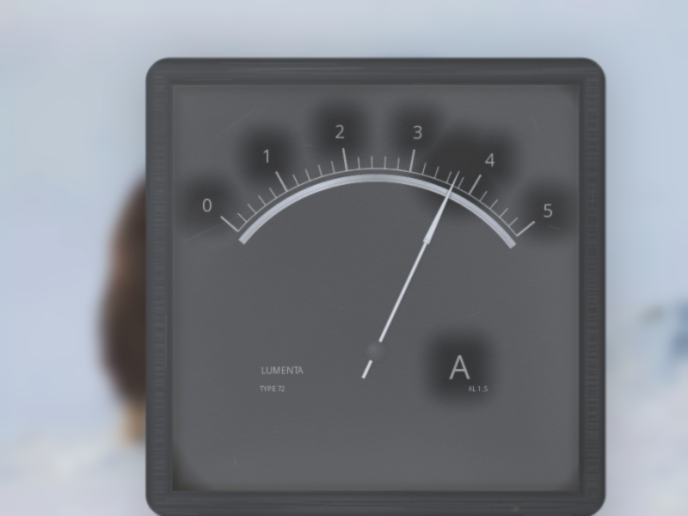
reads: 3.7
